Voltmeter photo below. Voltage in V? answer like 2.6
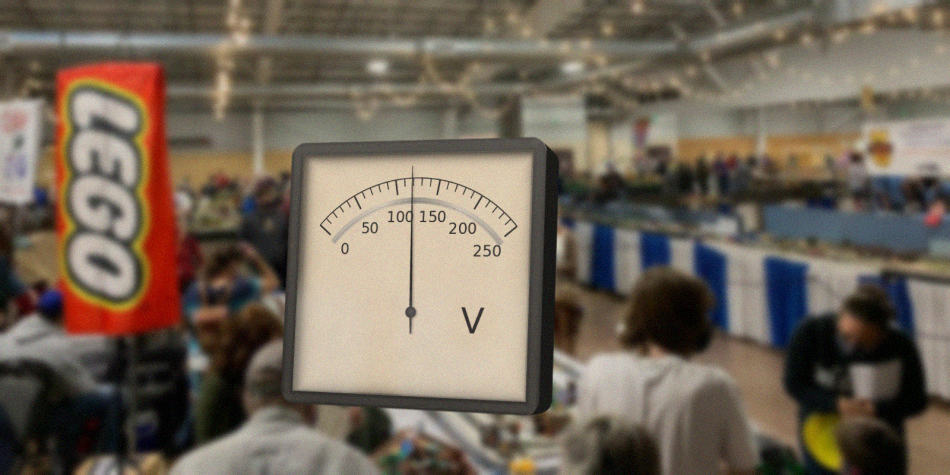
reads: 120
